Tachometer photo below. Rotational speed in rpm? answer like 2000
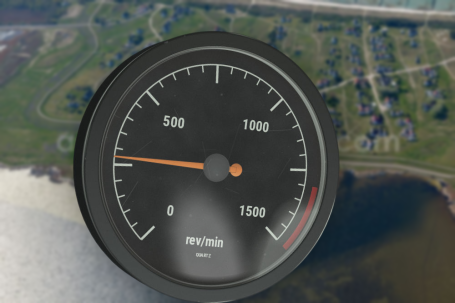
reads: 275
